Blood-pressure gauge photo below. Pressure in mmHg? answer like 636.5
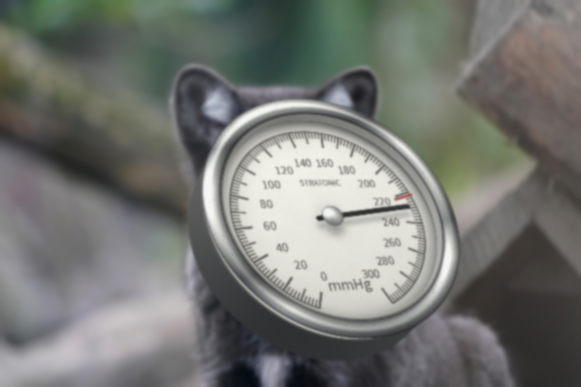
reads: 230
